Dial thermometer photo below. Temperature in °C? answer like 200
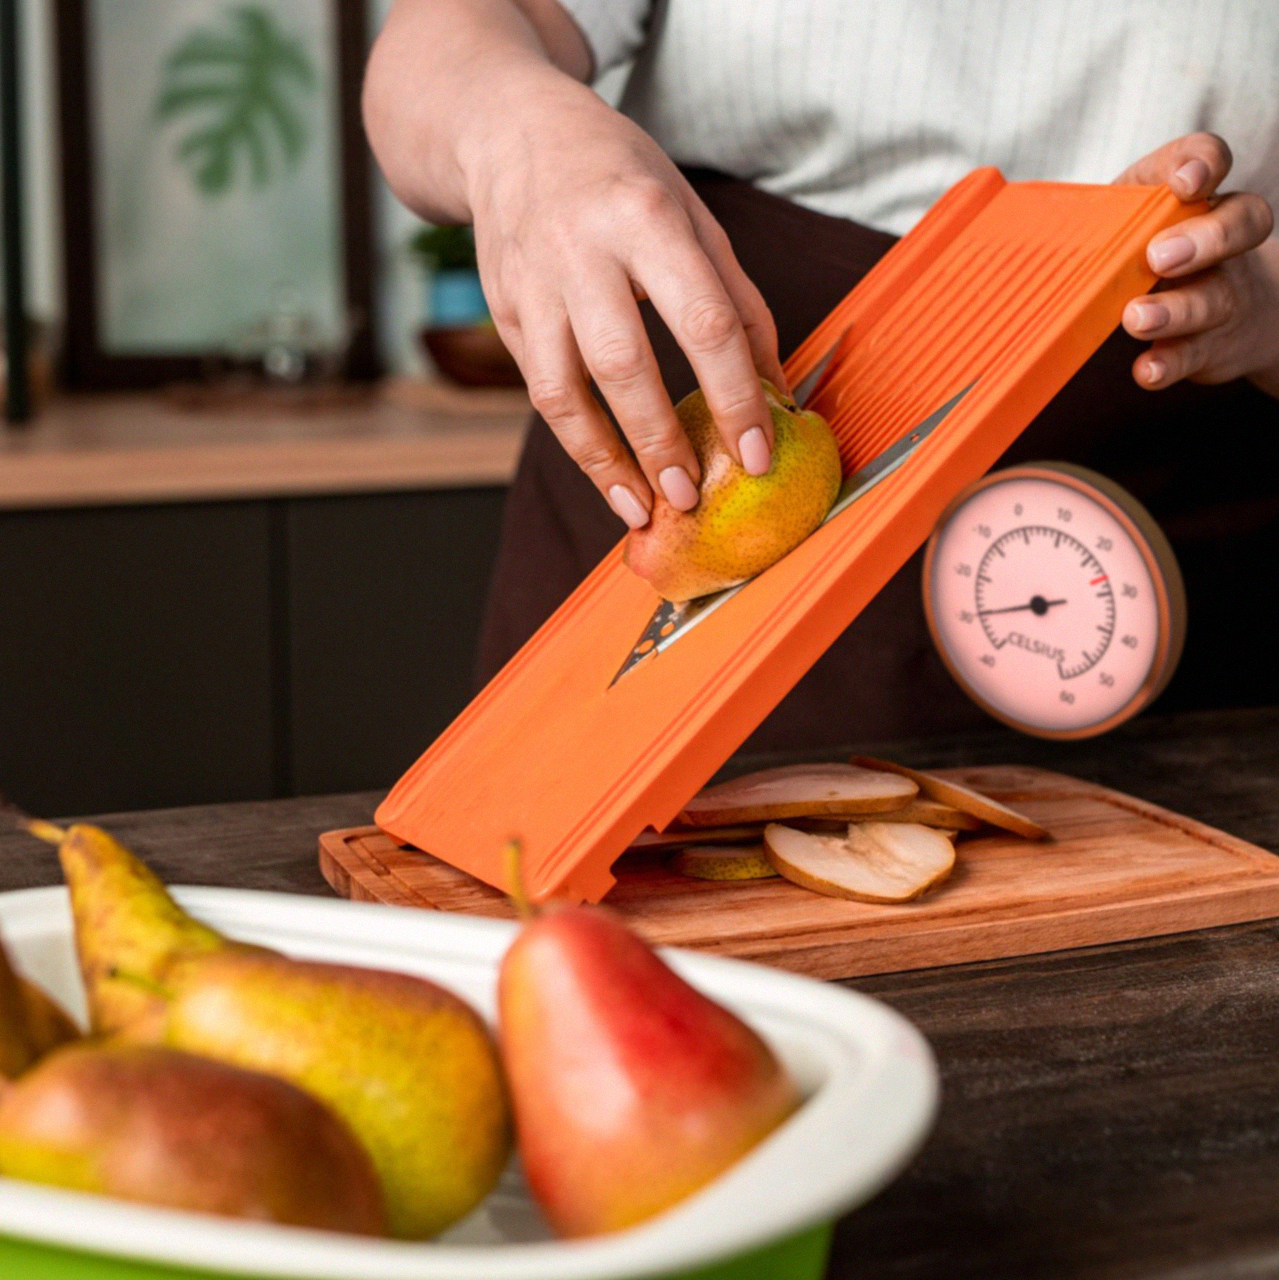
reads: -30
